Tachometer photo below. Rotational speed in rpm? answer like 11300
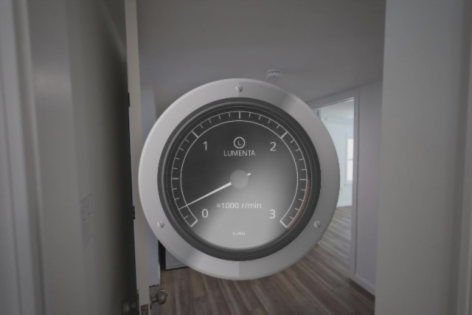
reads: 200
